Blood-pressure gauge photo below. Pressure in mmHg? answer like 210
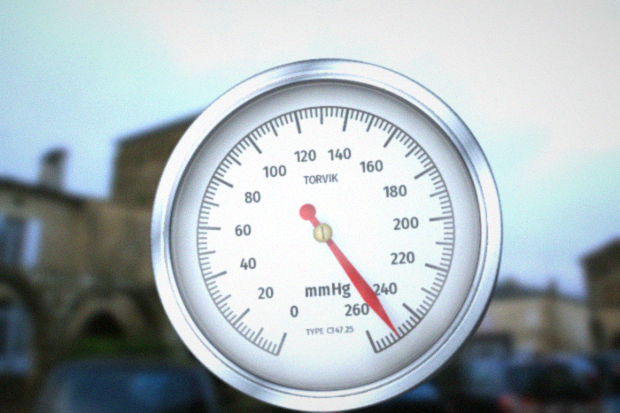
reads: 250
